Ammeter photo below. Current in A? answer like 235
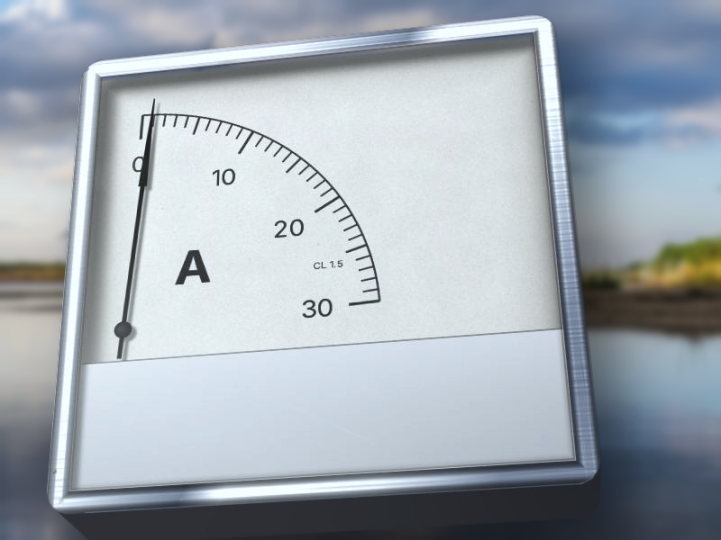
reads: 1
